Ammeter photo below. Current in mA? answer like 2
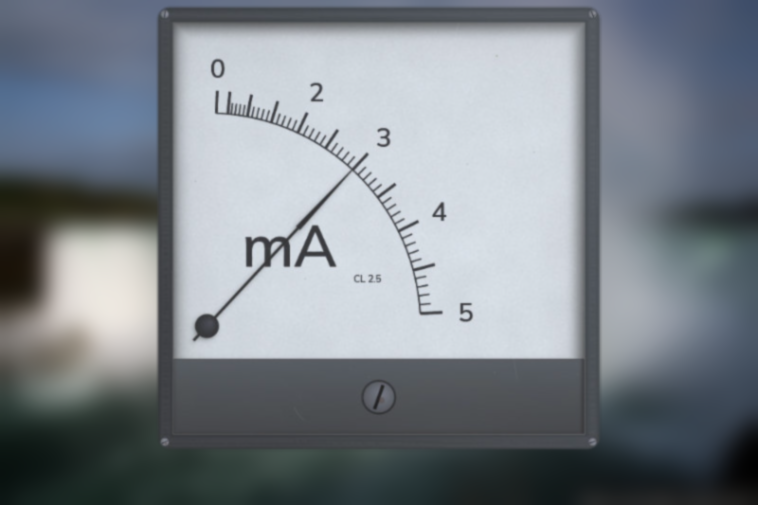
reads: 3
